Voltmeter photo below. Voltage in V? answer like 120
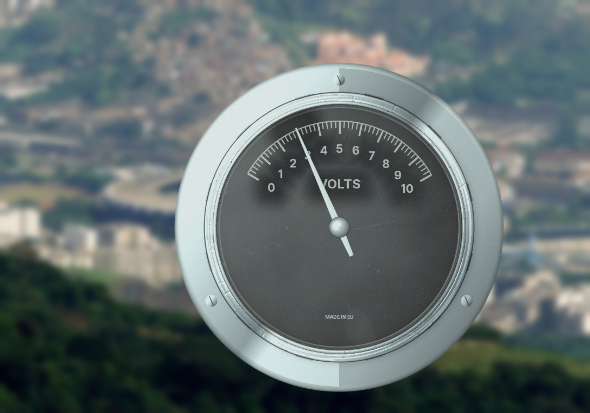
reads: 3
